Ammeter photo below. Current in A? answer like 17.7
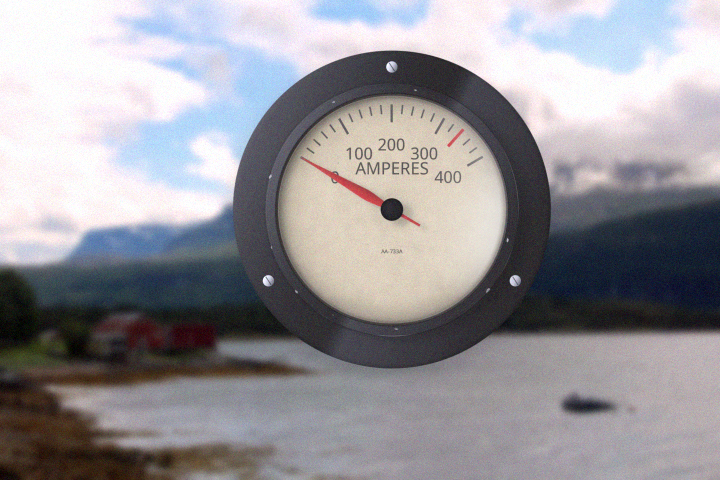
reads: 0
